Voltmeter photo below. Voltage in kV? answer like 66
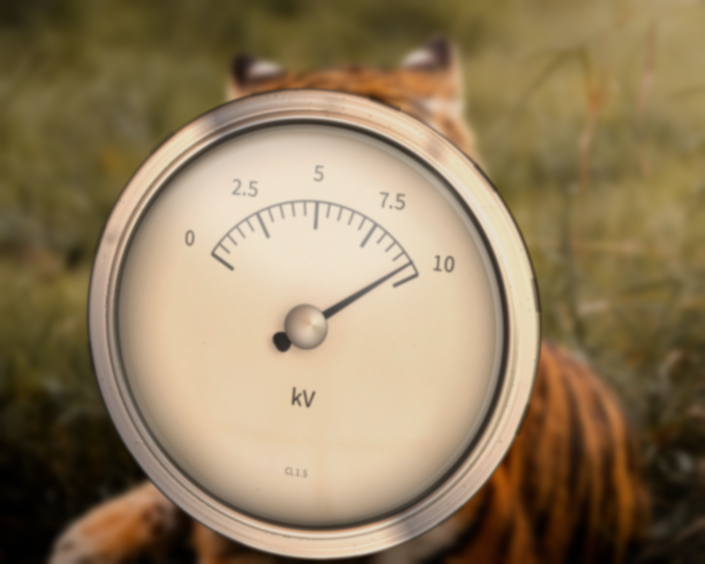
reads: 9.5
